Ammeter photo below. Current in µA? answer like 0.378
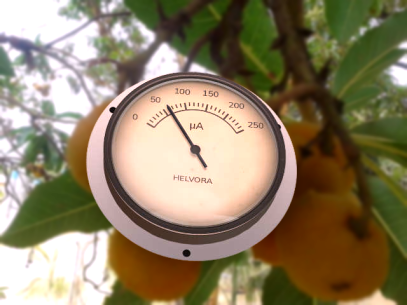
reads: 60
